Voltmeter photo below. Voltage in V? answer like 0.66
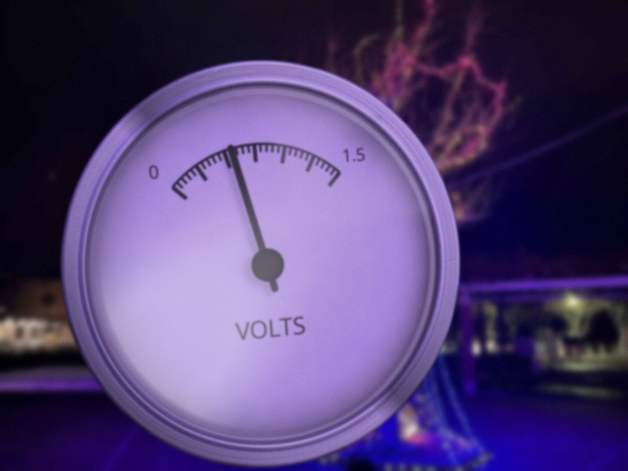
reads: 0.55
